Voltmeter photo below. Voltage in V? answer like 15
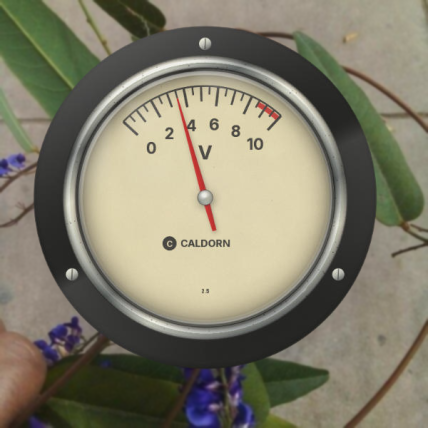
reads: 3.5
